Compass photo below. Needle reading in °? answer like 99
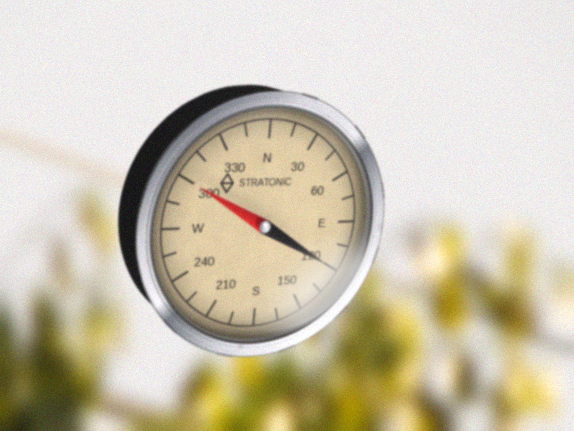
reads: 300
